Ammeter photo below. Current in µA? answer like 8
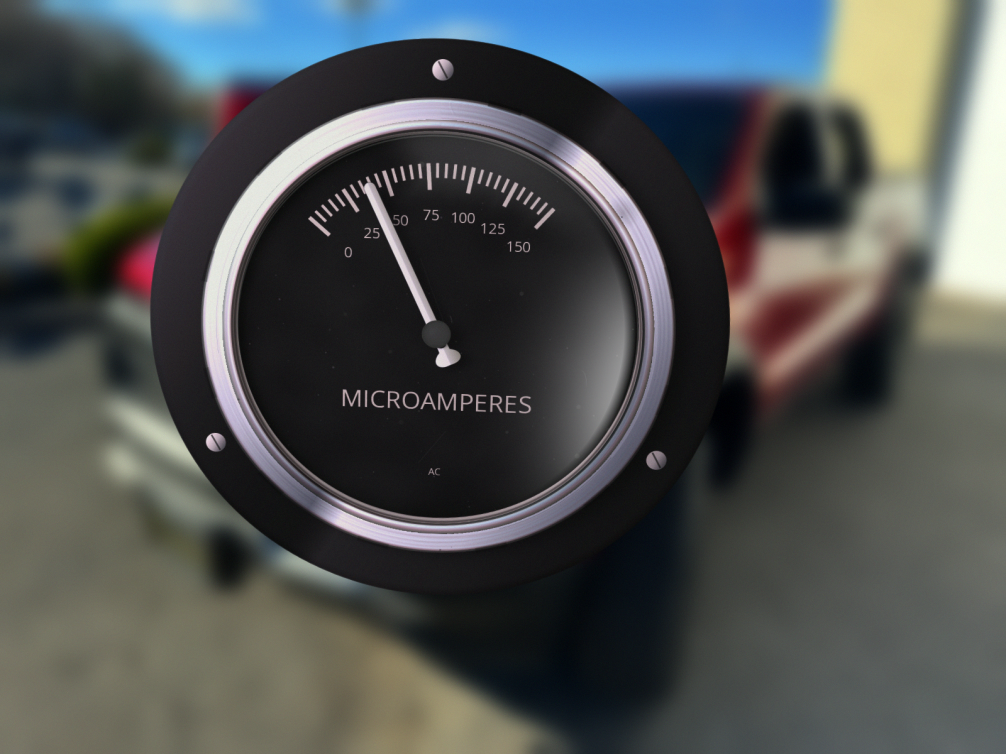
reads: 40
